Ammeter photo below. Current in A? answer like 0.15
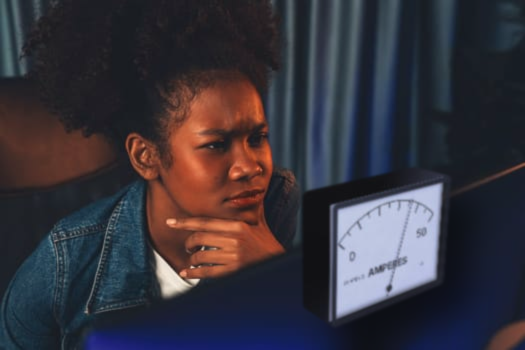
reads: 35
